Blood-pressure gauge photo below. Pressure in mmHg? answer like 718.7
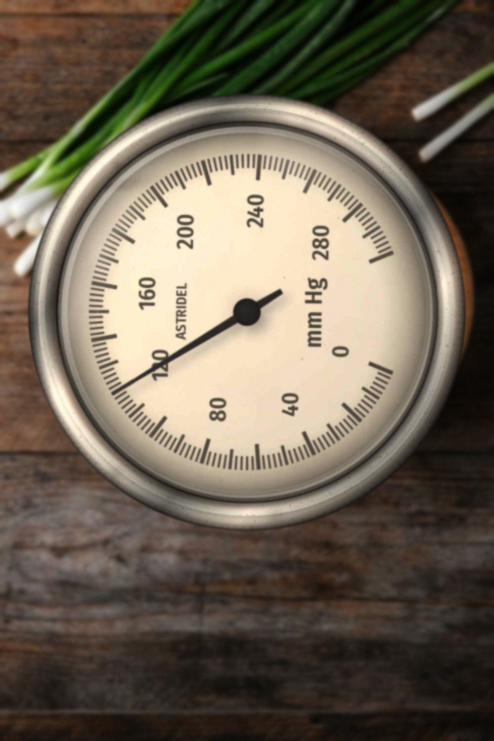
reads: 120
